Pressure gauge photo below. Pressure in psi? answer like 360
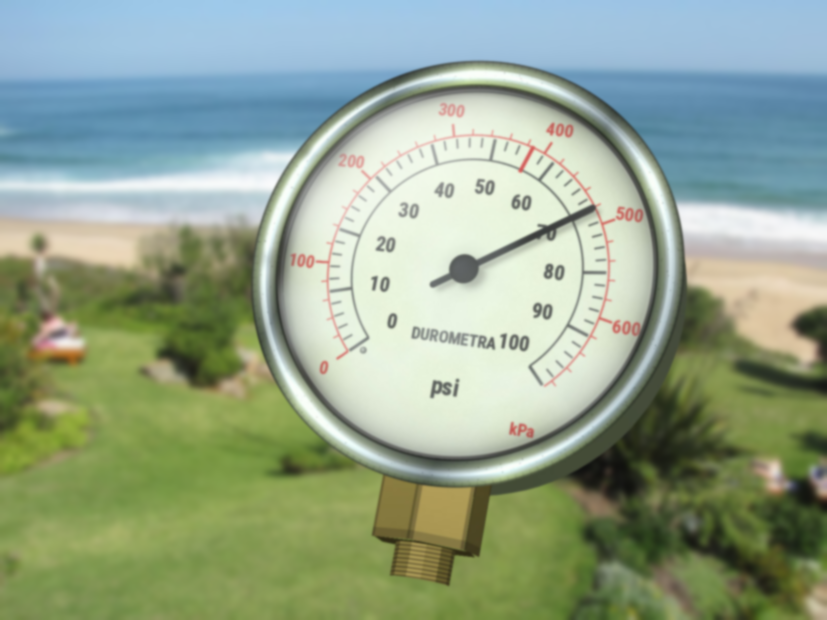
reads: 70
